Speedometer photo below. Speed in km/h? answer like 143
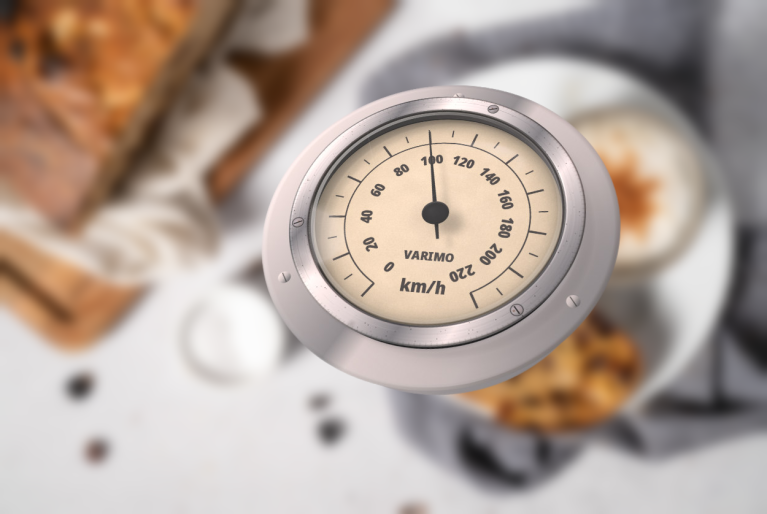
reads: 100
